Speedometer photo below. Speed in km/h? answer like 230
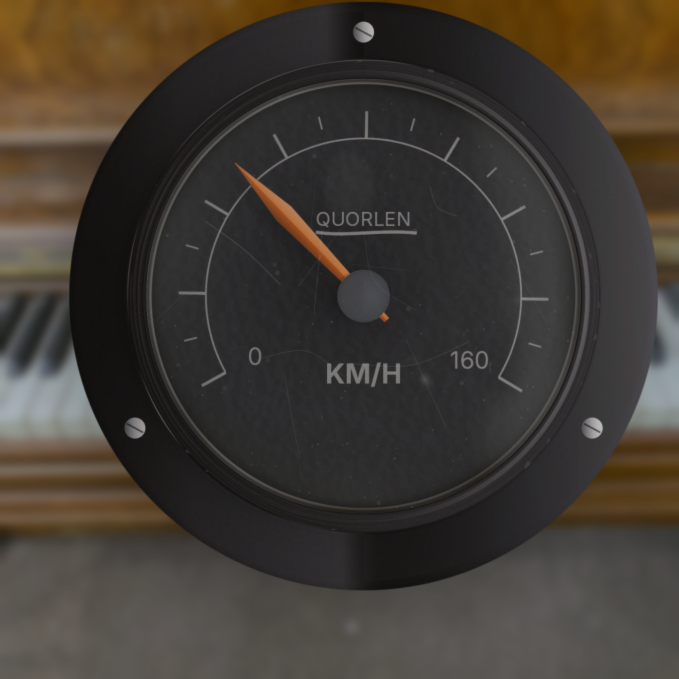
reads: 50
